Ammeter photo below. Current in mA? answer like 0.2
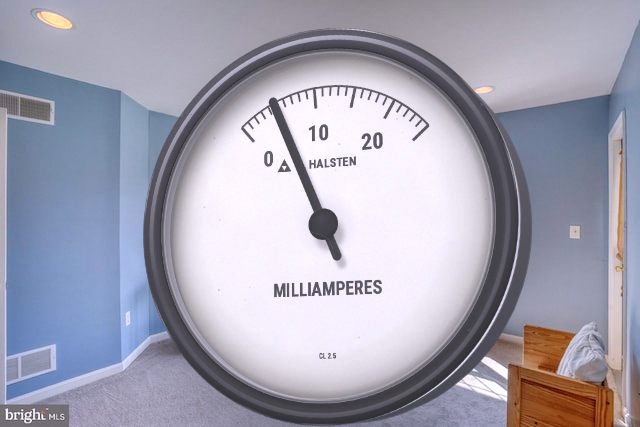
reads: 5
